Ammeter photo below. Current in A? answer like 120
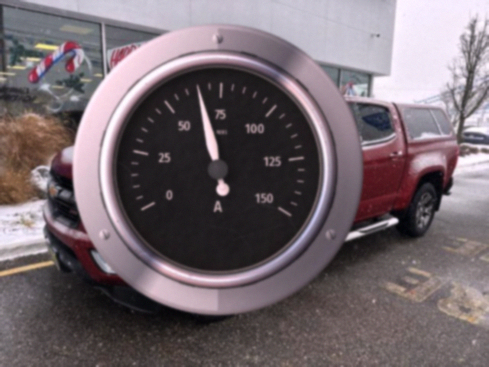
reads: 65
